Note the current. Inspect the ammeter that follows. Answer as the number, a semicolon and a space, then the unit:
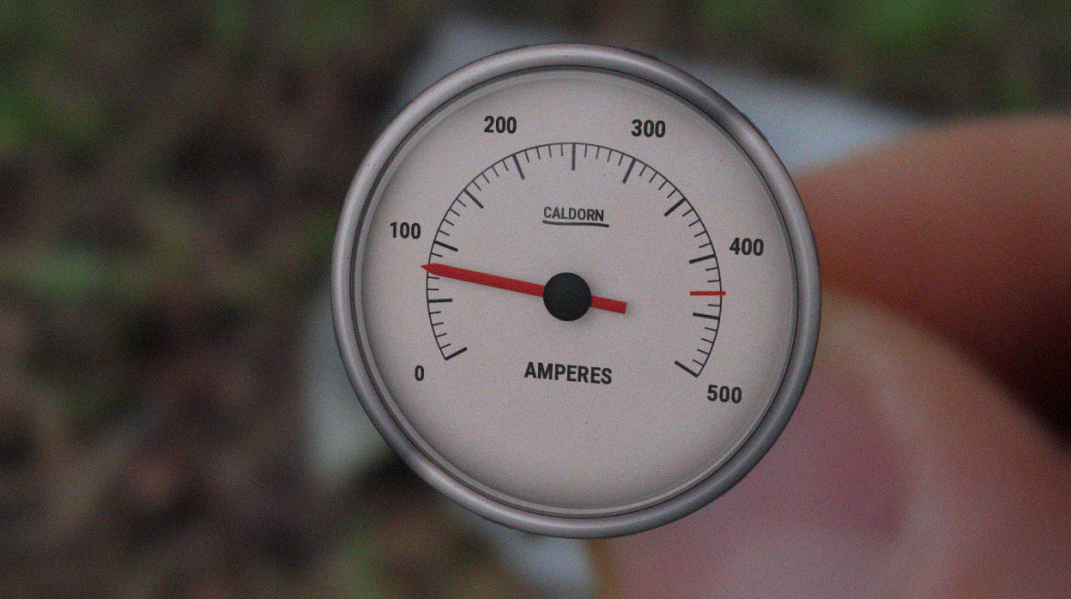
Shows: 80; A
